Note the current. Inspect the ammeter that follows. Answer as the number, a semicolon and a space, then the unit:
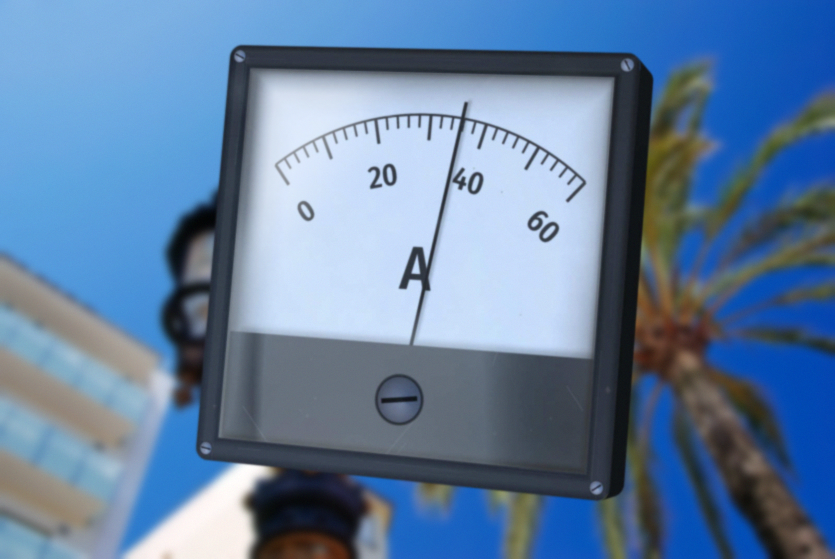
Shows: 36; A
